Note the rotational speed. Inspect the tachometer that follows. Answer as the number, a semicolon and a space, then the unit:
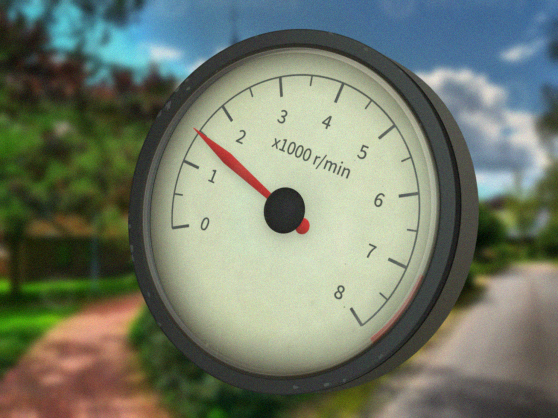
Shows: 1500; rpm
